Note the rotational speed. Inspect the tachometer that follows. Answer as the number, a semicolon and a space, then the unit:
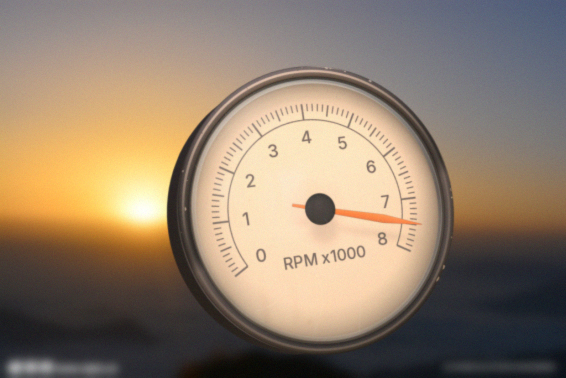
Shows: 7500; rpm
